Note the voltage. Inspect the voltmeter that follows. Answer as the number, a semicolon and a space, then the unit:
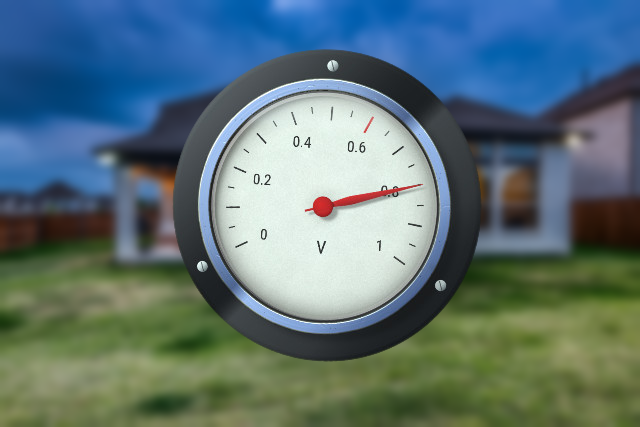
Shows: 0.8; V
